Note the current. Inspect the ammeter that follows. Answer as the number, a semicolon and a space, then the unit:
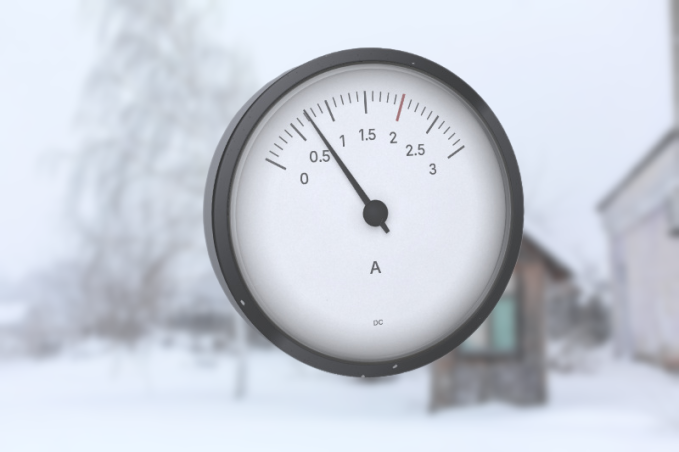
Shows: 0.7; A
